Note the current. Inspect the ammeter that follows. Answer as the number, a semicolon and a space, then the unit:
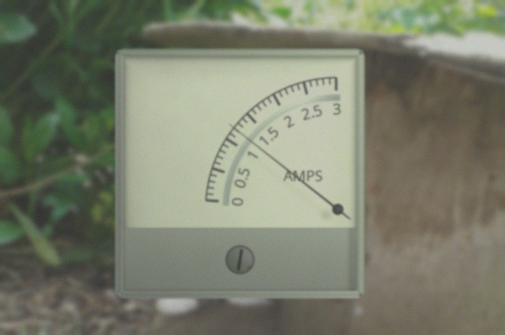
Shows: 1.2; A
